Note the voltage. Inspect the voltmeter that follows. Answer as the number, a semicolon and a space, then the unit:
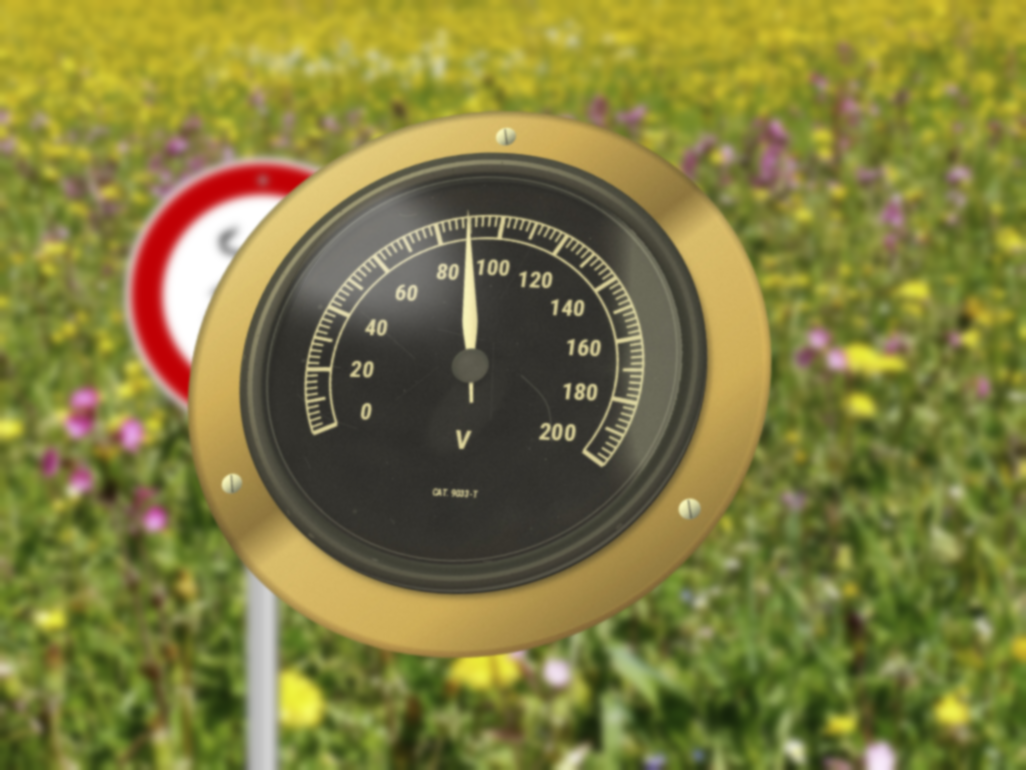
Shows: 90; V
